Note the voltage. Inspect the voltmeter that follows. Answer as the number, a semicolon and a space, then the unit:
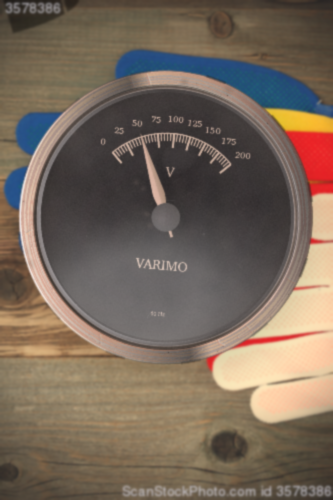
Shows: 50; V
